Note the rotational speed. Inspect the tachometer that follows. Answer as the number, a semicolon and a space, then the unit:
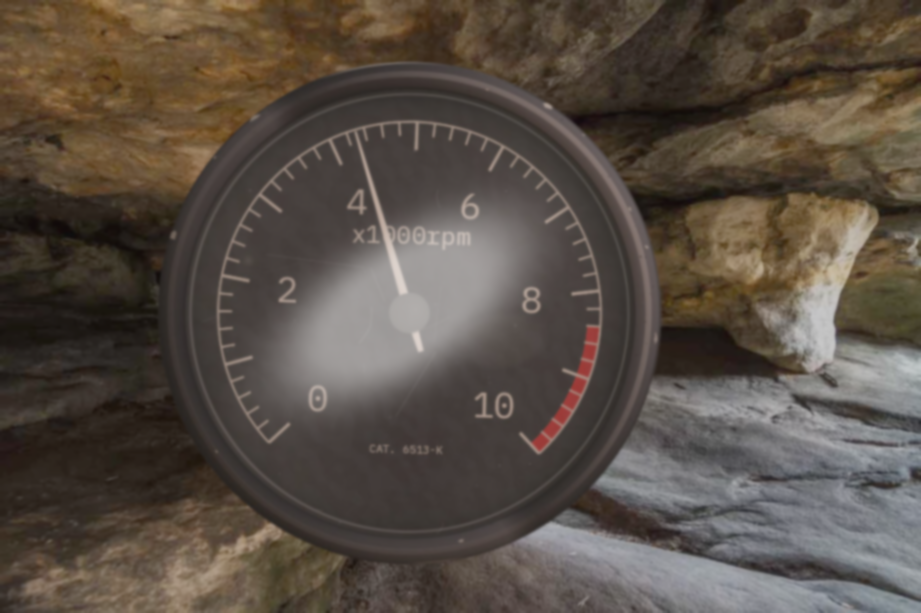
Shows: 4300; rpm
